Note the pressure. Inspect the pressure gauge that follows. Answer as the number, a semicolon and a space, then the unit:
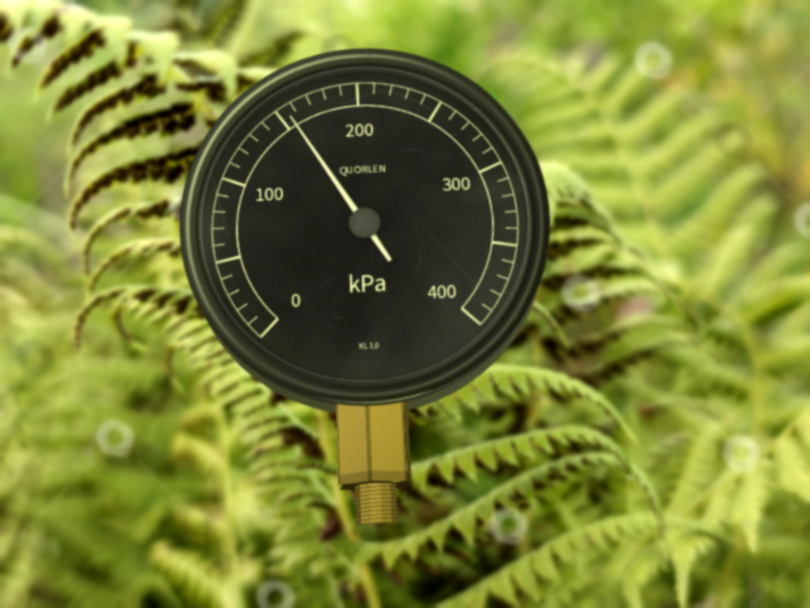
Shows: 155; kPa
